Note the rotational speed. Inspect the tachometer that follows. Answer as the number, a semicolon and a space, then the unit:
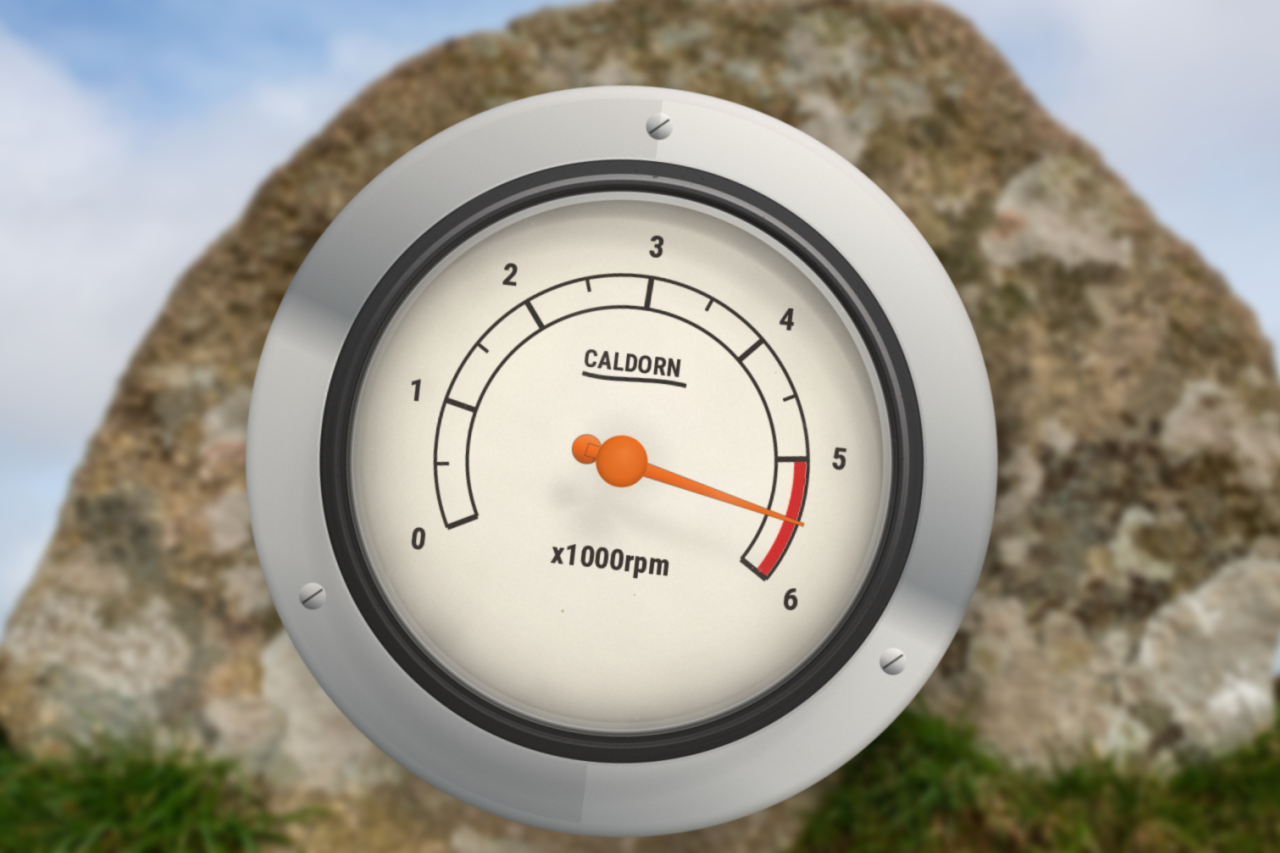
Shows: 5500; rpm
